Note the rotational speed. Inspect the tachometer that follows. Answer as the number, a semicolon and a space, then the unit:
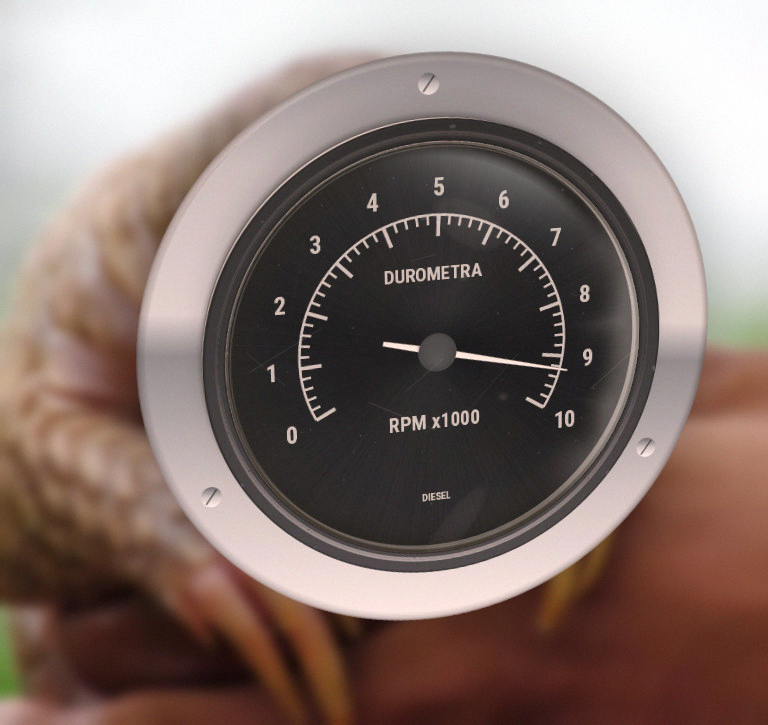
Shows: 9200; rpm
